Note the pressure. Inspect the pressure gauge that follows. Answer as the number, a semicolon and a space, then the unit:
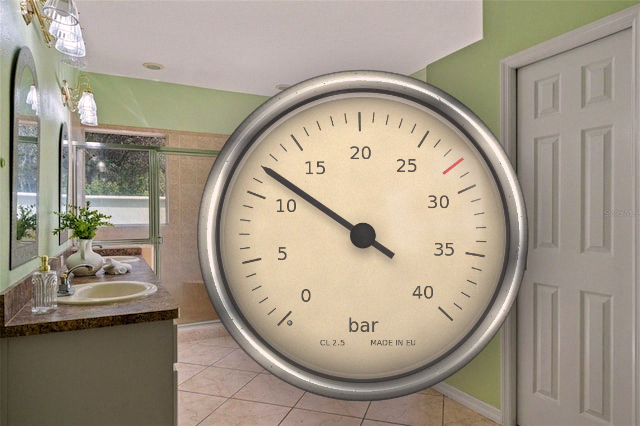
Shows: 12; bar
